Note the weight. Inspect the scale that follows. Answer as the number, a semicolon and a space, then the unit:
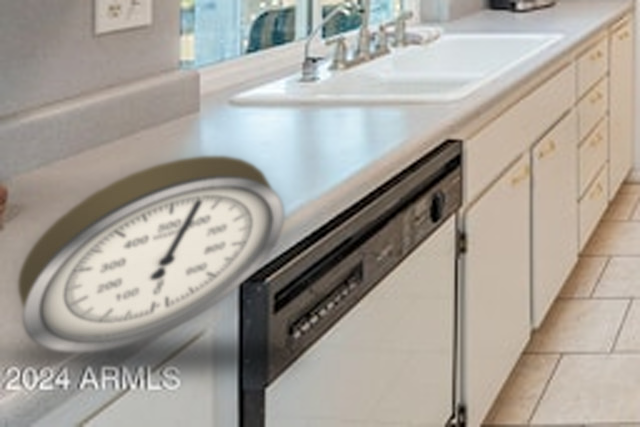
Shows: 550; g
